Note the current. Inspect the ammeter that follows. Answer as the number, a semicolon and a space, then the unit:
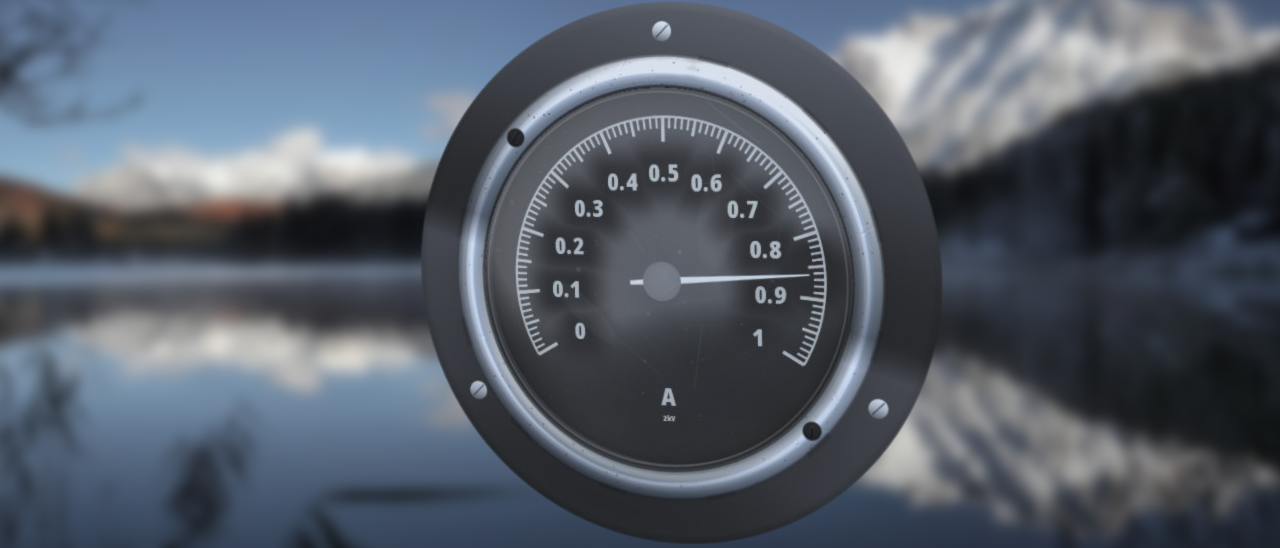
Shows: 0.86; A
